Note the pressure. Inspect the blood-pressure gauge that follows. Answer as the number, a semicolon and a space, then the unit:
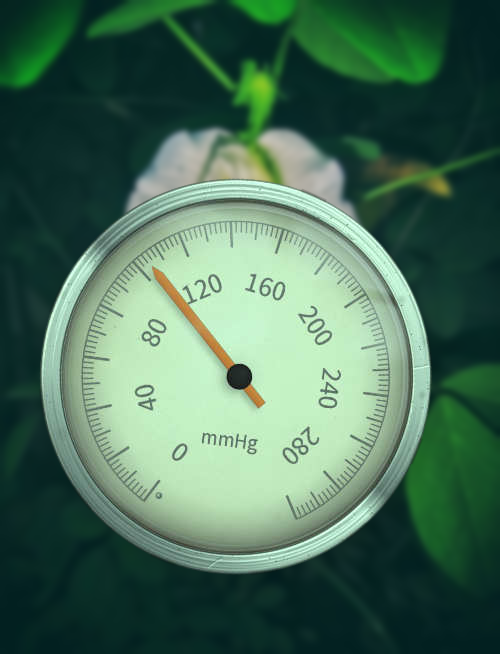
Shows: 104; mmHg
